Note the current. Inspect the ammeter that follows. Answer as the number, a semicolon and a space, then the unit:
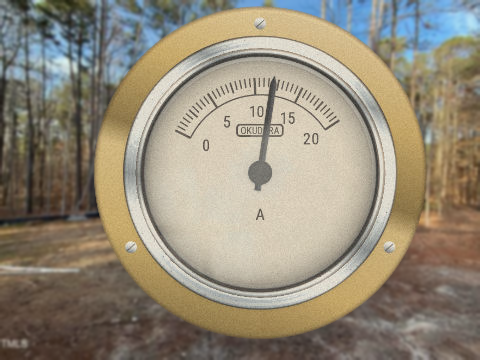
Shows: 12; A
